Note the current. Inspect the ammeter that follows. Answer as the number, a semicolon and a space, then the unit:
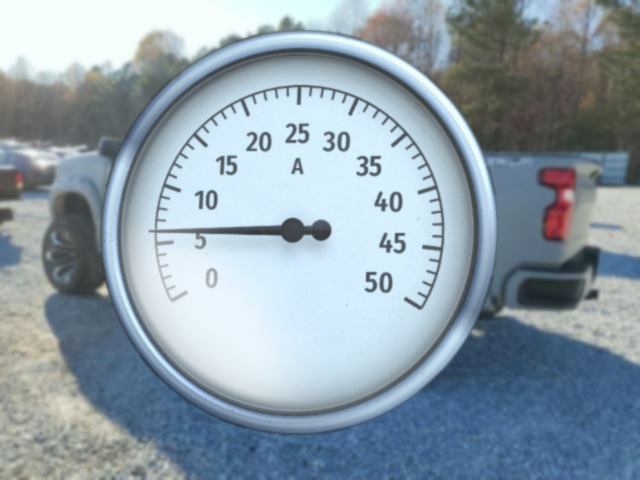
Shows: 6; A
